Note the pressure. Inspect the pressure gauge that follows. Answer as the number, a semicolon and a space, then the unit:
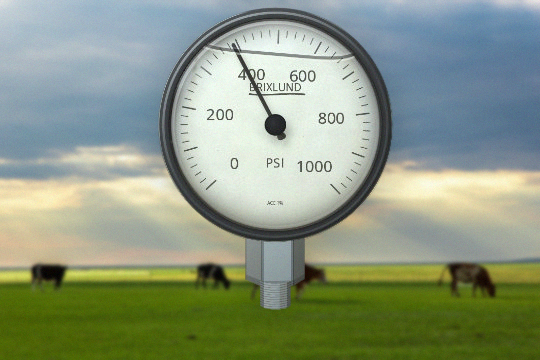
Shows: 390; psi
